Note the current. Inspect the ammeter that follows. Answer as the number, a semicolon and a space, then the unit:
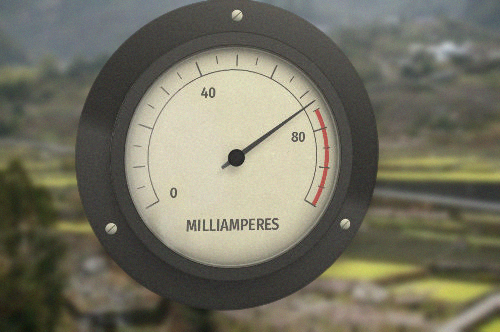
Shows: 72.5; mA
